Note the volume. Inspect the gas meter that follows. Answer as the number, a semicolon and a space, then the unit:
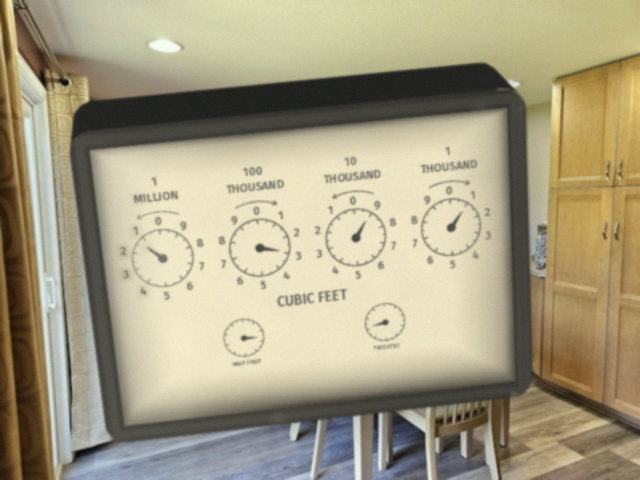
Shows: 129100; ft³
